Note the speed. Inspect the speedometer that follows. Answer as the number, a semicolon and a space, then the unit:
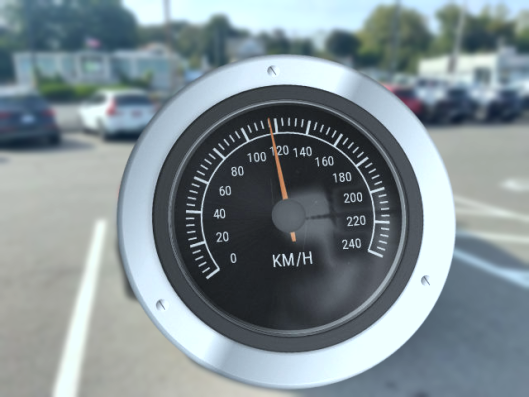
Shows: 116; km/h
